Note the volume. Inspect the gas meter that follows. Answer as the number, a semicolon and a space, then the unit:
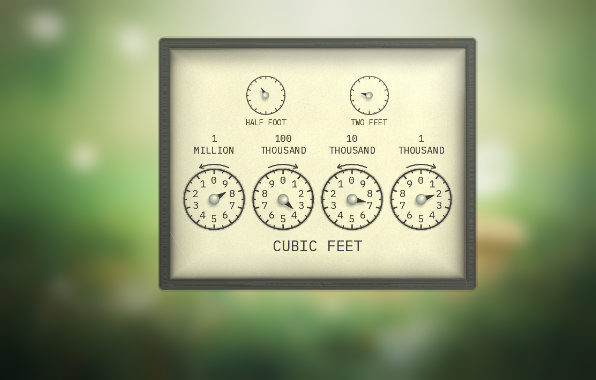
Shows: 837200; ft³
